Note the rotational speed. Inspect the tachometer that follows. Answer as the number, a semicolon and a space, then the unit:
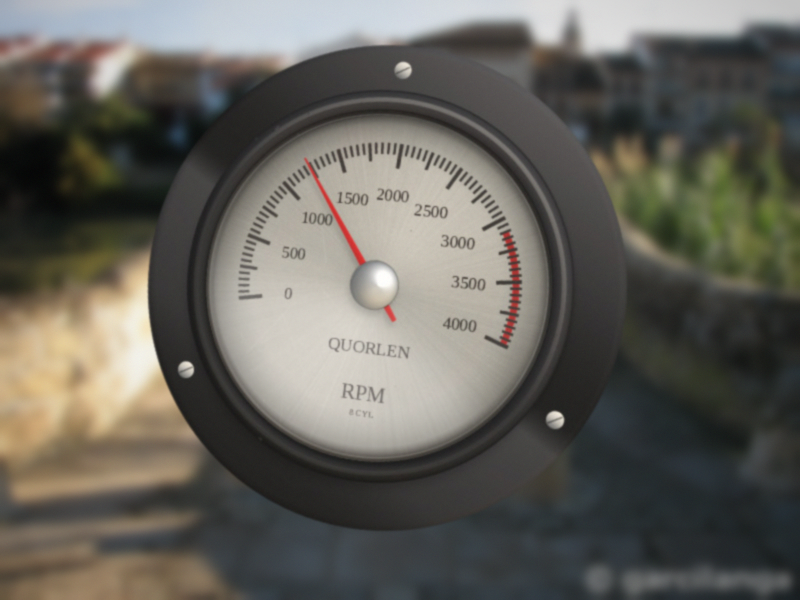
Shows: 1250; rpm
